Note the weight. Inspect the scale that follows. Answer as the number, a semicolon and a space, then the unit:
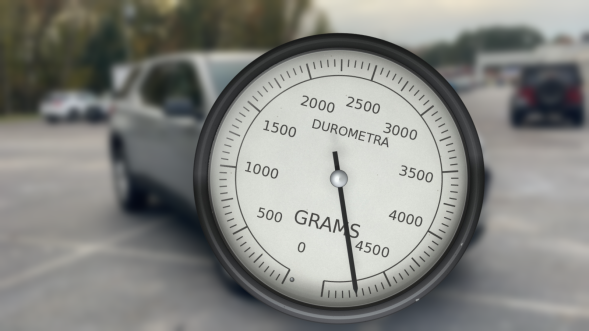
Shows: 4750; g
